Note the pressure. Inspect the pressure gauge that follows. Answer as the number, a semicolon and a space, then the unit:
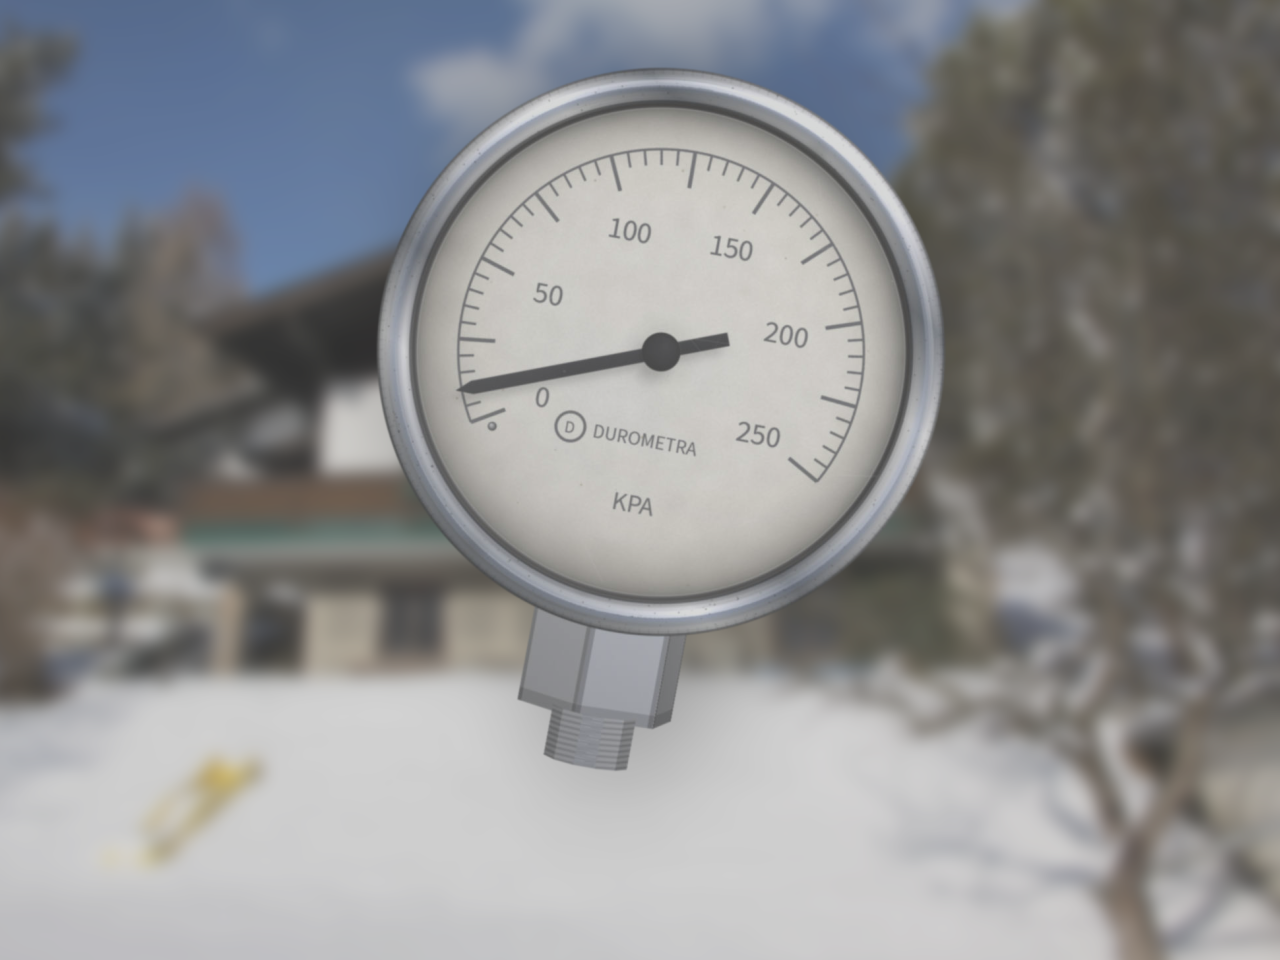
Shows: 10; kPa
